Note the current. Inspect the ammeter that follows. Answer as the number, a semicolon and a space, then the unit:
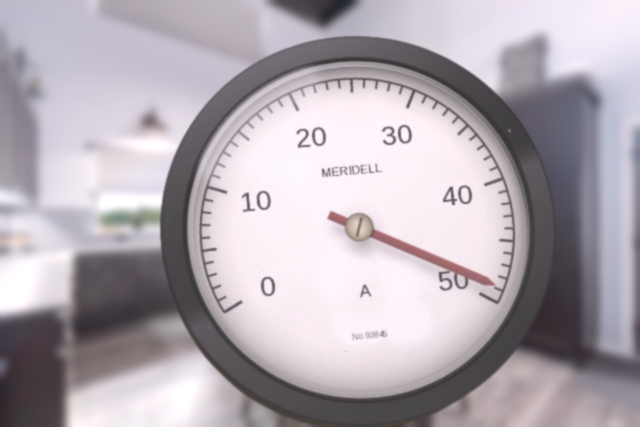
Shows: 49; A
